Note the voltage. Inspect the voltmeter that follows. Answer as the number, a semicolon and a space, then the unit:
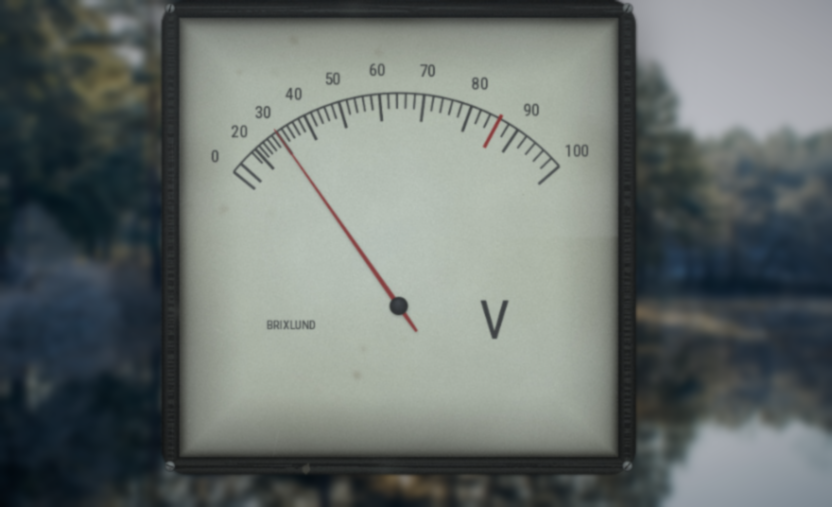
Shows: 30; V
